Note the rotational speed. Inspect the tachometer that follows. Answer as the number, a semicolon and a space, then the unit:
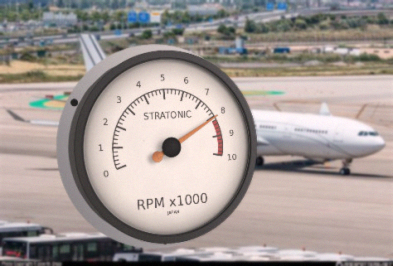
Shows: 8000; rpm
